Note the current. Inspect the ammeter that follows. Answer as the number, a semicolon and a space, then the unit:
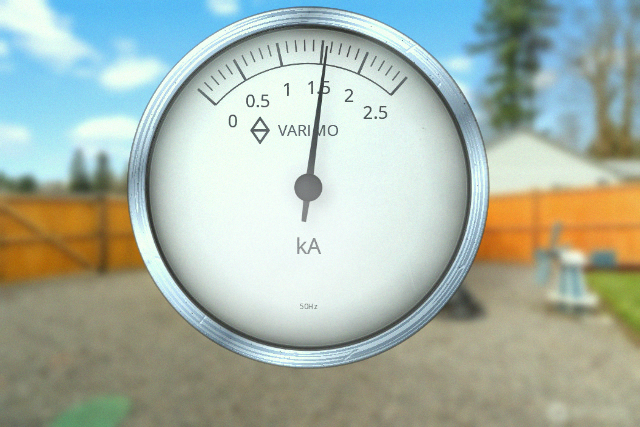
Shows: 1.55; kA
